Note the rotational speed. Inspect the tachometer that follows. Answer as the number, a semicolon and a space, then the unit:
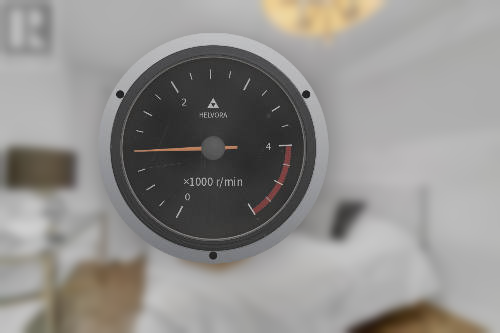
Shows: 1000; rpm
